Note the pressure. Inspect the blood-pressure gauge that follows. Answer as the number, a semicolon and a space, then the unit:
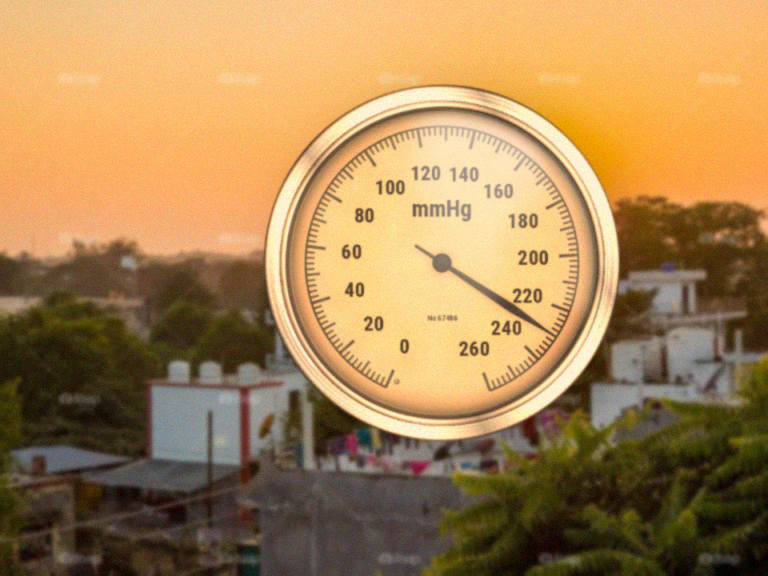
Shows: 230; mmHg
